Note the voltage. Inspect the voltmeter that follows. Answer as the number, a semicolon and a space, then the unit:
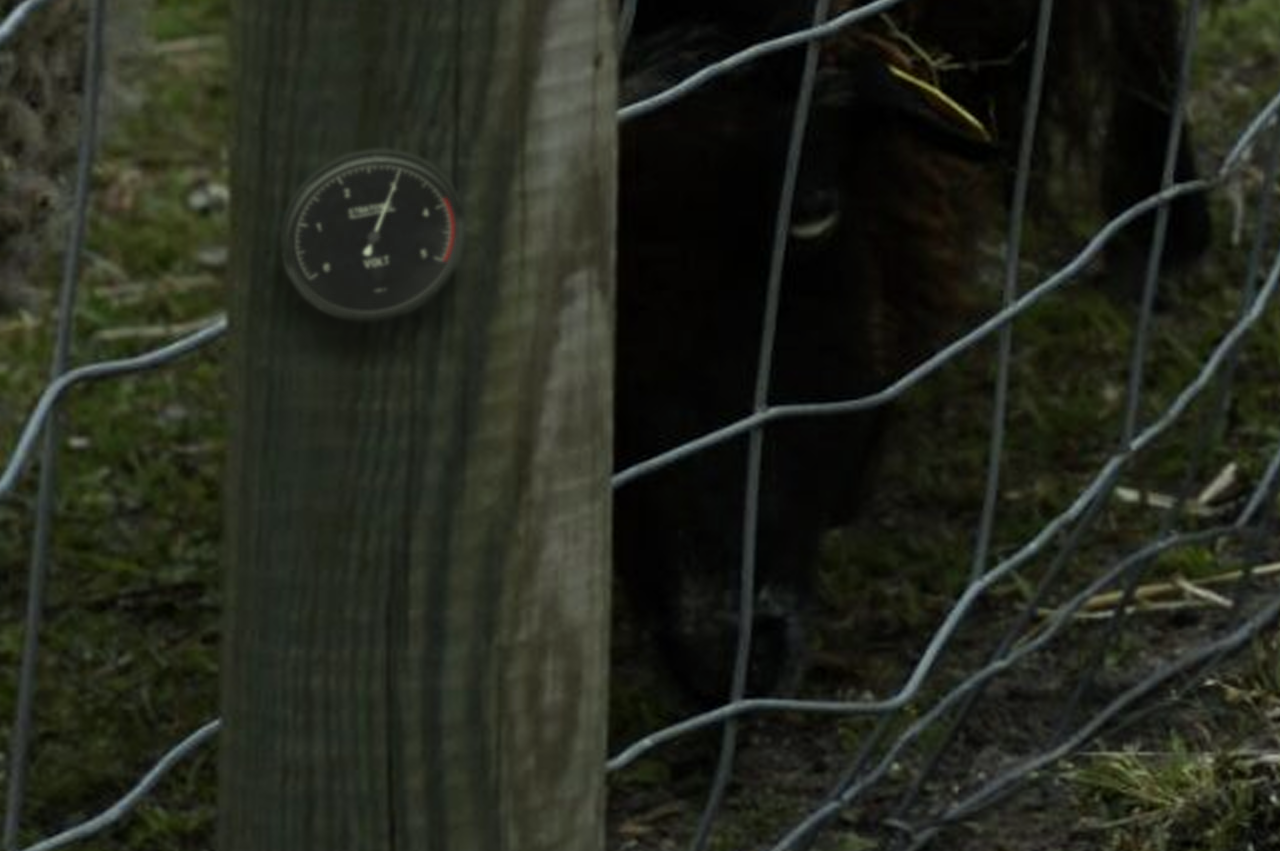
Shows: 3; V
